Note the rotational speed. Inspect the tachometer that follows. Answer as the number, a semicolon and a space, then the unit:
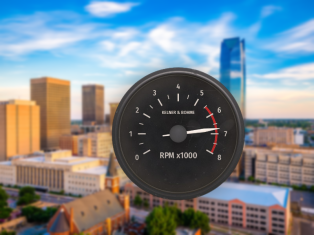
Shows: 6750; rpm
